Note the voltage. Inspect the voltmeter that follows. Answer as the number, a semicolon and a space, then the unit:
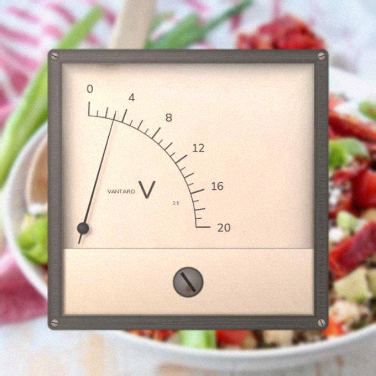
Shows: 3; V
